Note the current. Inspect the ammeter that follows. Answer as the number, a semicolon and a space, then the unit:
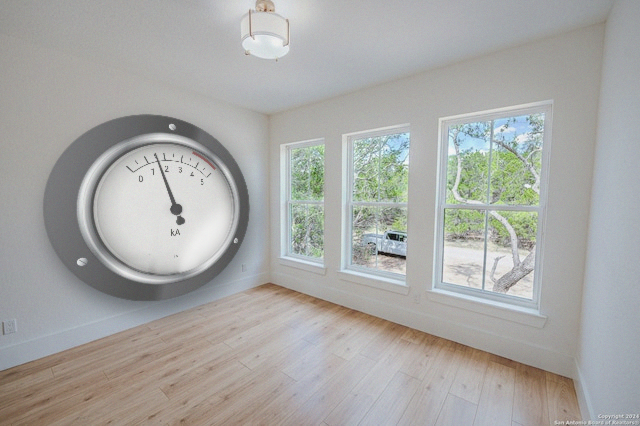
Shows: 1.5; kA
